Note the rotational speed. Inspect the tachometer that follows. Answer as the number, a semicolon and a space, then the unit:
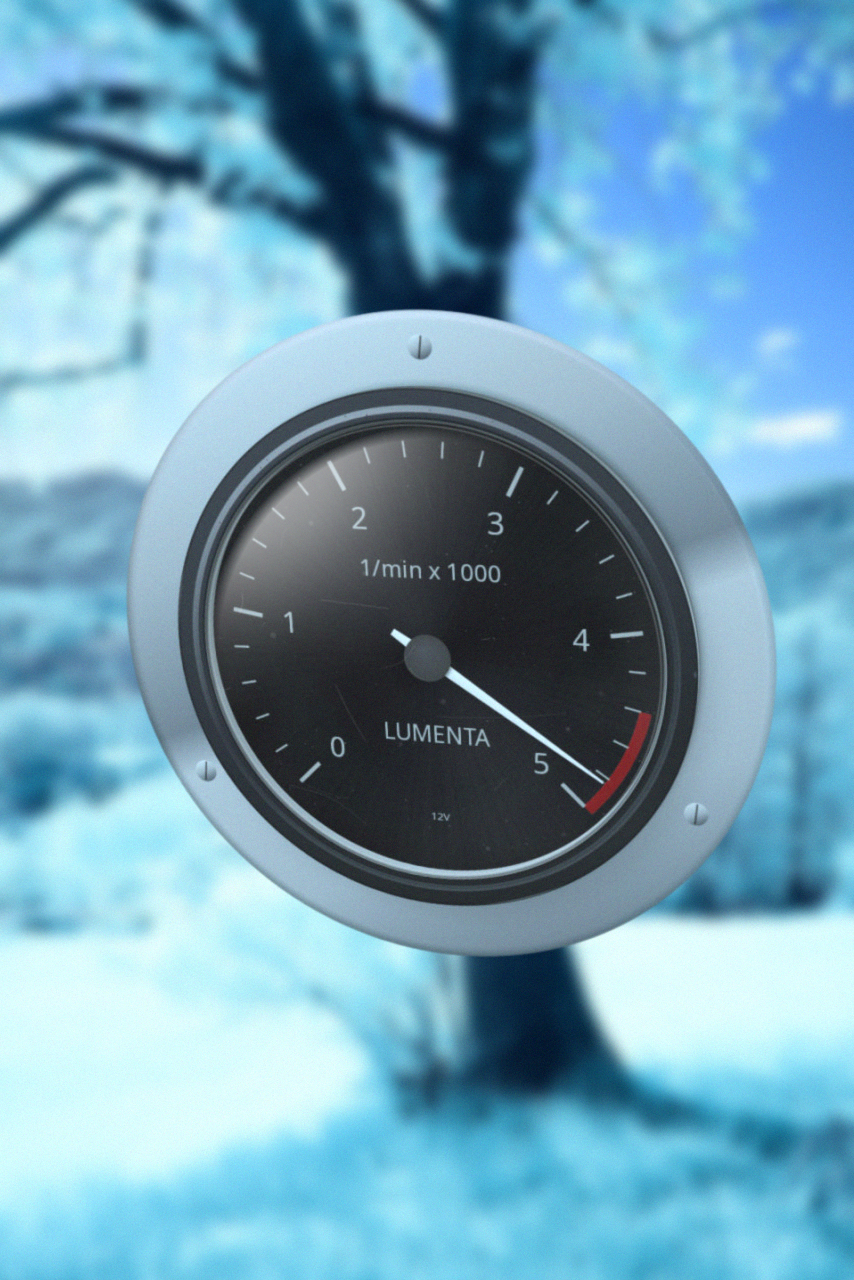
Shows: 4800; rpm
